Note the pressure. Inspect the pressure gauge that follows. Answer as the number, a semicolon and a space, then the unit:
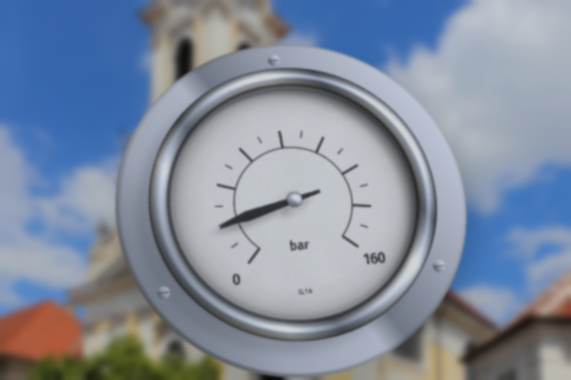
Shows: 20; bar
